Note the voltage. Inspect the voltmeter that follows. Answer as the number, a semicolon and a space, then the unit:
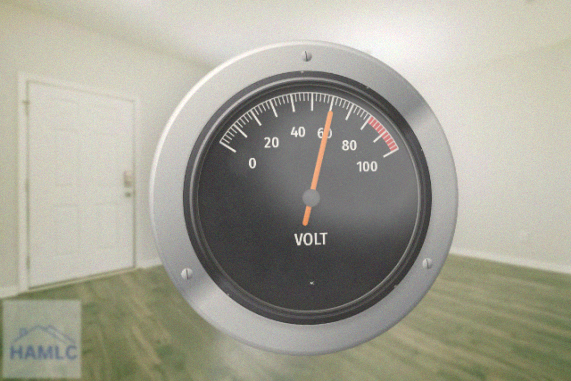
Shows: 60; V
